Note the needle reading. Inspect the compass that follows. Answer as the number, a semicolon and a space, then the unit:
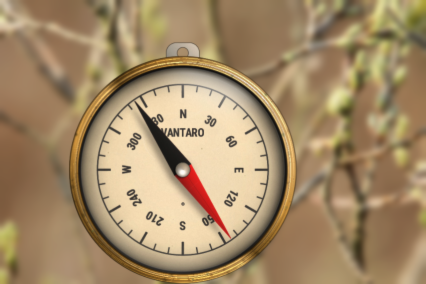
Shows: 145; °
